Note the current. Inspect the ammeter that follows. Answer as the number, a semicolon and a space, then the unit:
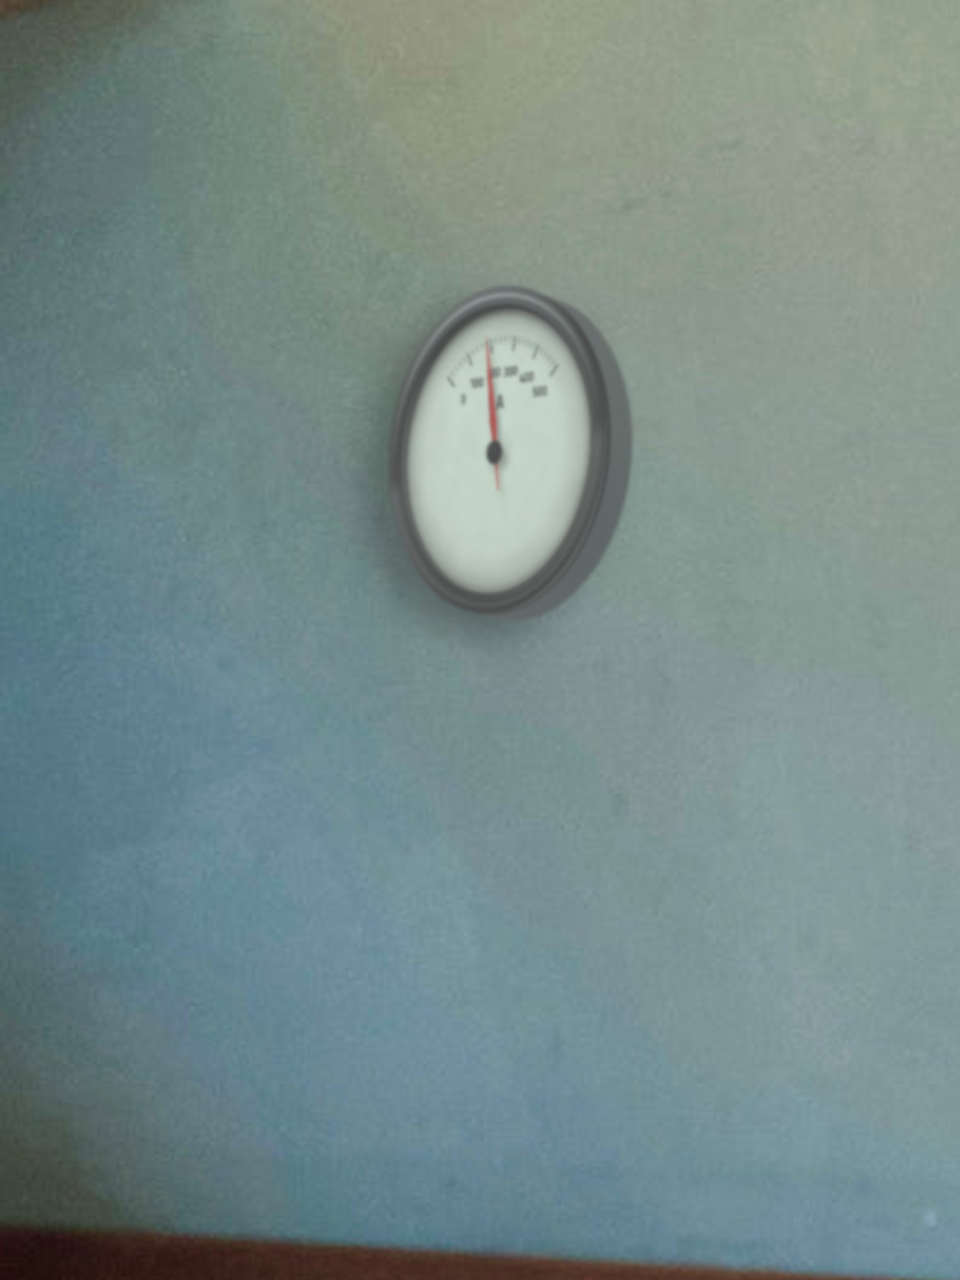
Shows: 200; A
